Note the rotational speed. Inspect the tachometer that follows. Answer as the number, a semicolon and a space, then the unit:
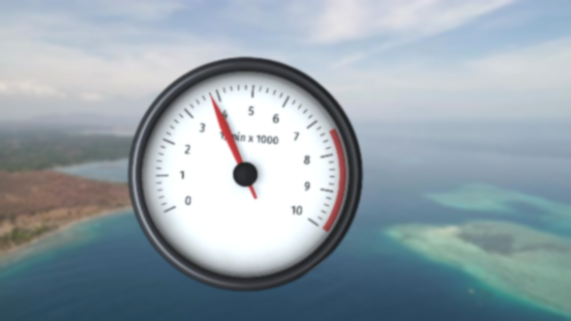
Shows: 3800; rpm
